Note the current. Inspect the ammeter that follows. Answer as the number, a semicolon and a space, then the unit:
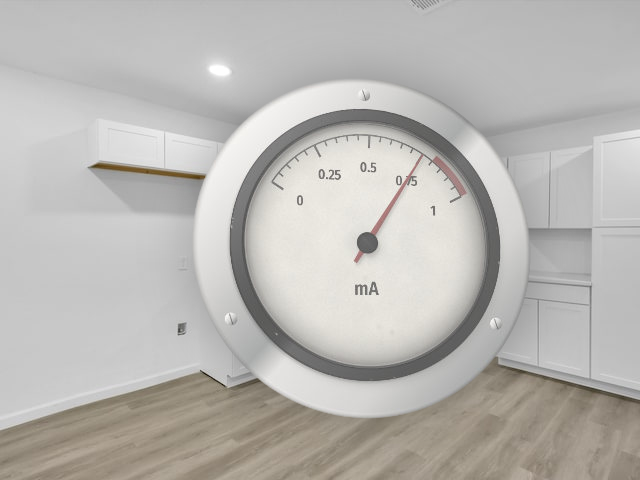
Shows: 0.75; mA
